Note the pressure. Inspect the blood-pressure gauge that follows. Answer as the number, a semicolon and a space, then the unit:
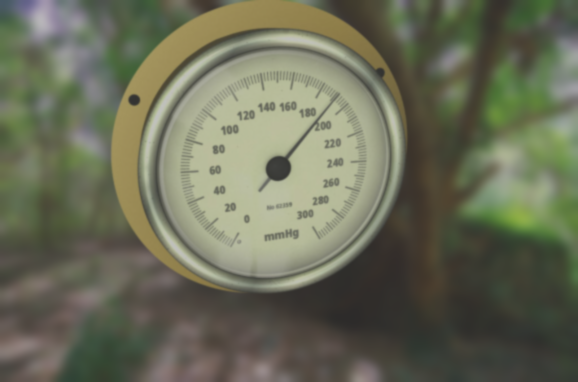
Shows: 190; mmHg
